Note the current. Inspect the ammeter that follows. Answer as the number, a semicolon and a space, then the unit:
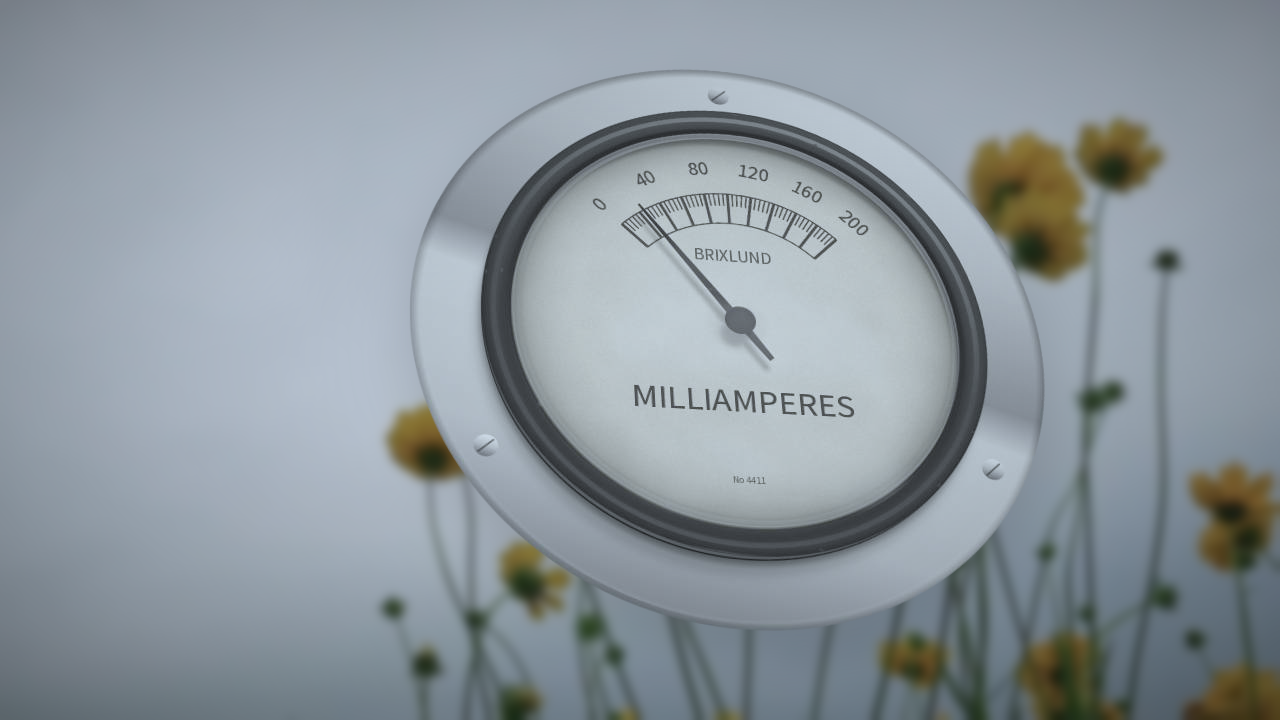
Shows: 20; mA
